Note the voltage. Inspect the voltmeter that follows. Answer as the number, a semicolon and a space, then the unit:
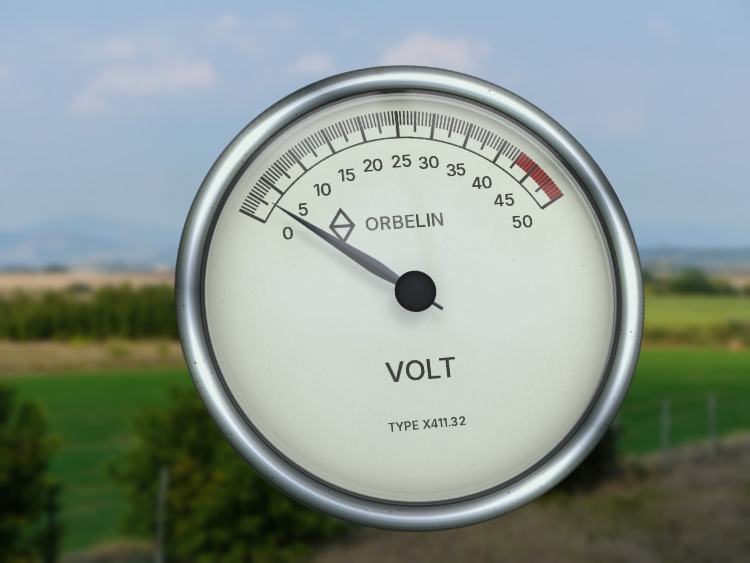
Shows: 2.5; V
